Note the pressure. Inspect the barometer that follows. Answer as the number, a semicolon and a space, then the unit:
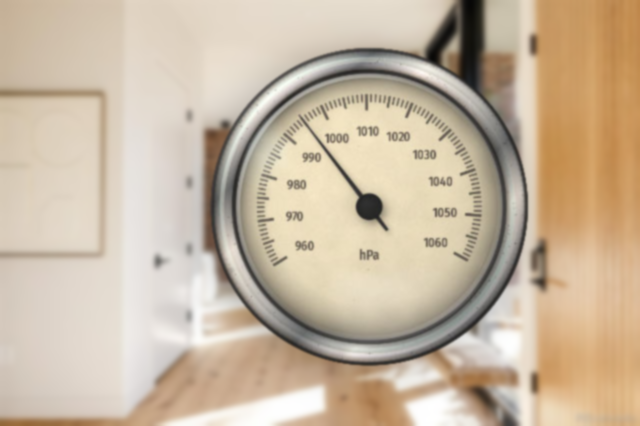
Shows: 995; hPa
